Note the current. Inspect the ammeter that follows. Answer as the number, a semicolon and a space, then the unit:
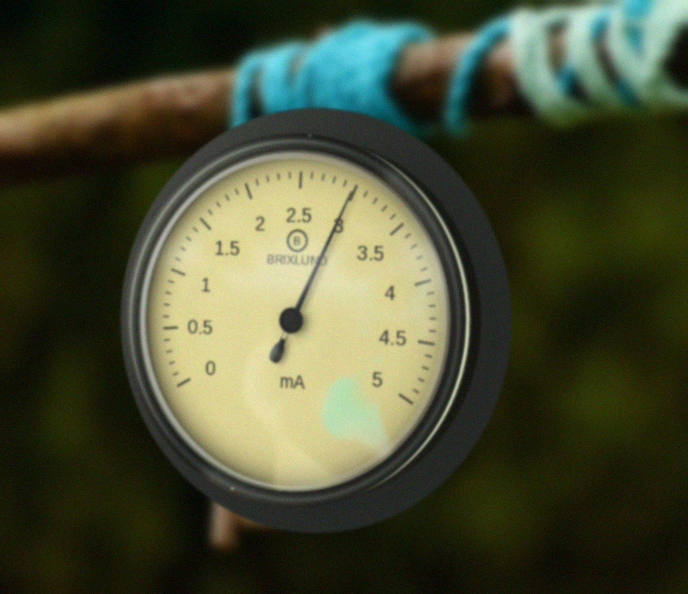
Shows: 3; mA
